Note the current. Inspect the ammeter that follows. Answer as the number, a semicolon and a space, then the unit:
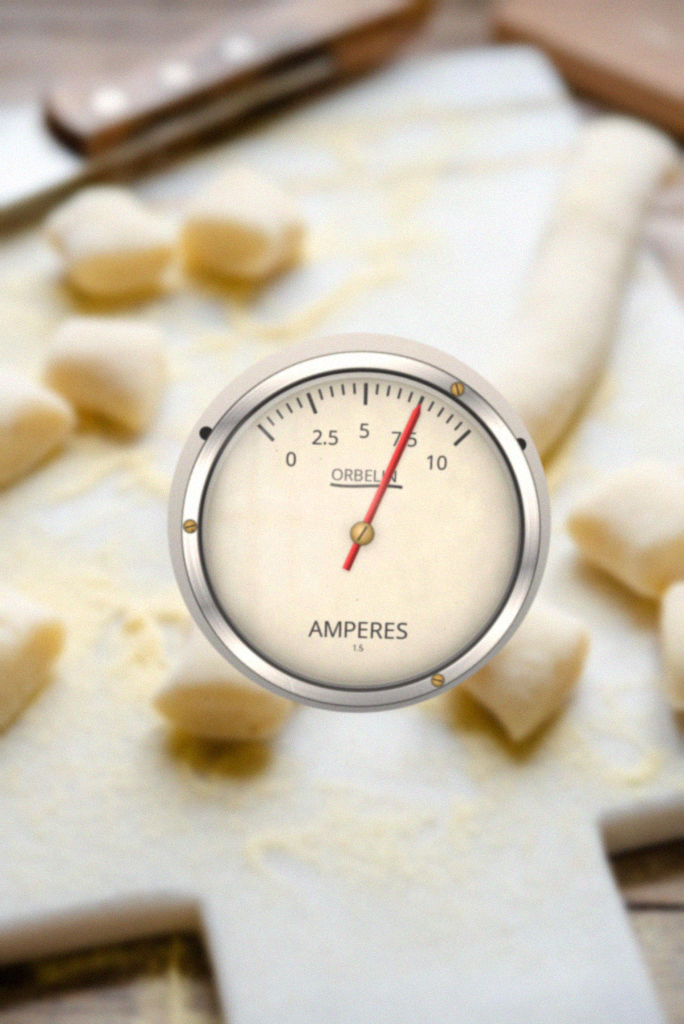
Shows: 7.5; A
